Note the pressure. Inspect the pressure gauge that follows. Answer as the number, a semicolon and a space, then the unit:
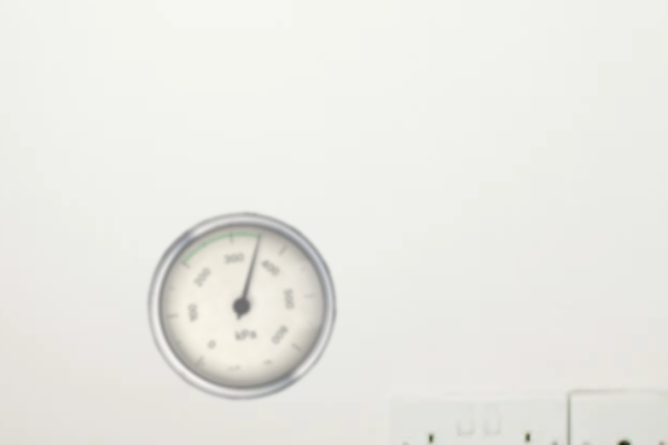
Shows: 350; kPa
